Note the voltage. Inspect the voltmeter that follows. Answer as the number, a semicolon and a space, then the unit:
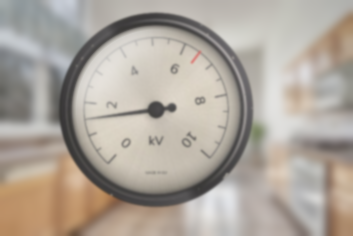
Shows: 1.5; kV
